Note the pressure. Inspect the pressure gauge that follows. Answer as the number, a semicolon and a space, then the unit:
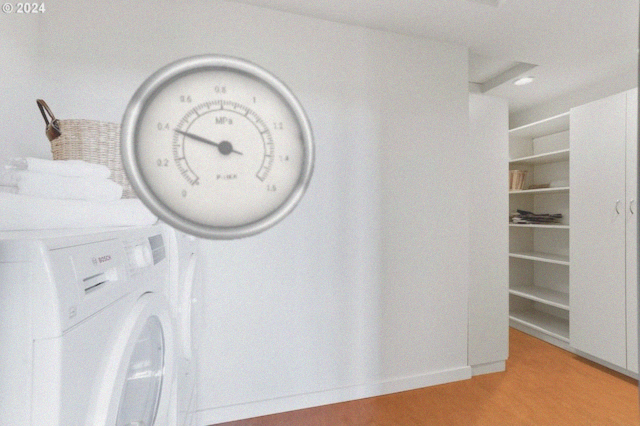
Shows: 0.4; MPa
